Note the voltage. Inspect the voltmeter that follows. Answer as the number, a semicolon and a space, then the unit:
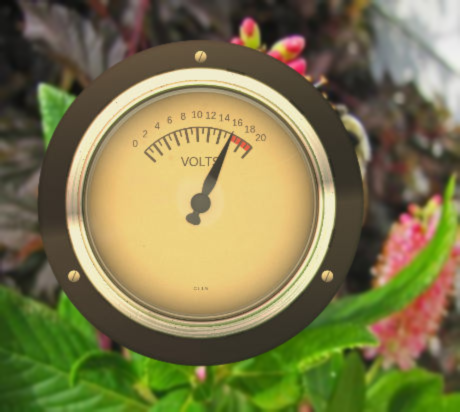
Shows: 16; V
